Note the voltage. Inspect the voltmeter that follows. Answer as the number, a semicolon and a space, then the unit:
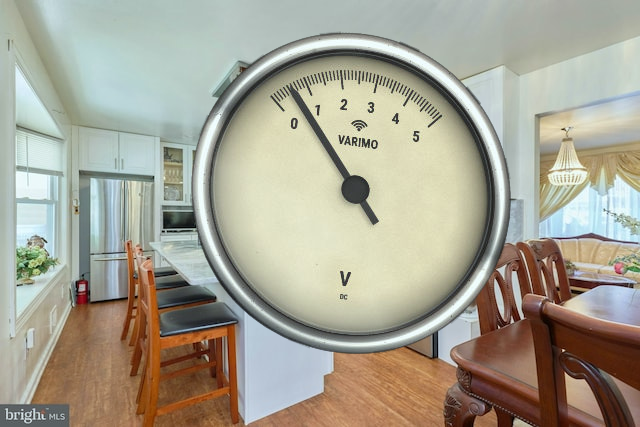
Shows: 0.5; V
